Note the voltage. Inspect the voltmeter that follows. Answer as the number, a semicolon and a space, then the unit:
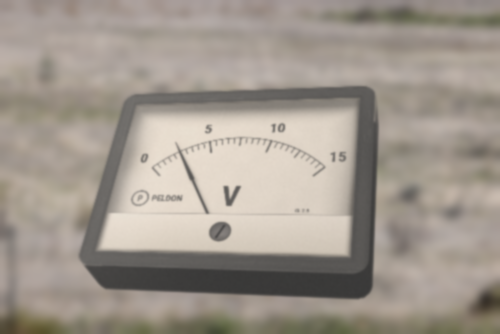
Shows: 2.5; V
